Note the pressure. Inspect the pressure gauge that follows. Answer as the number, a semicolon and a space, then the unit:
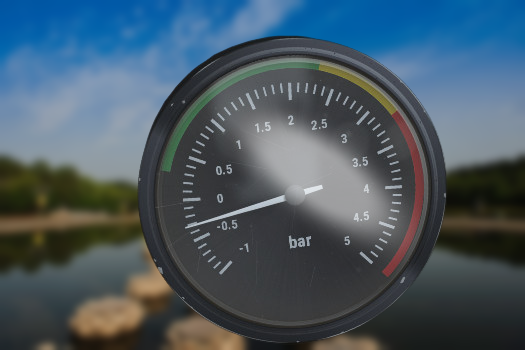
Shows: -0.3; bar
